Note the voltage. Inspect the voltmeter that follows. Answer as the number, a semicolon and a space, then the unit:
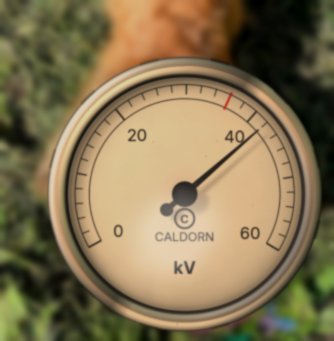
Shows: 42; kV
